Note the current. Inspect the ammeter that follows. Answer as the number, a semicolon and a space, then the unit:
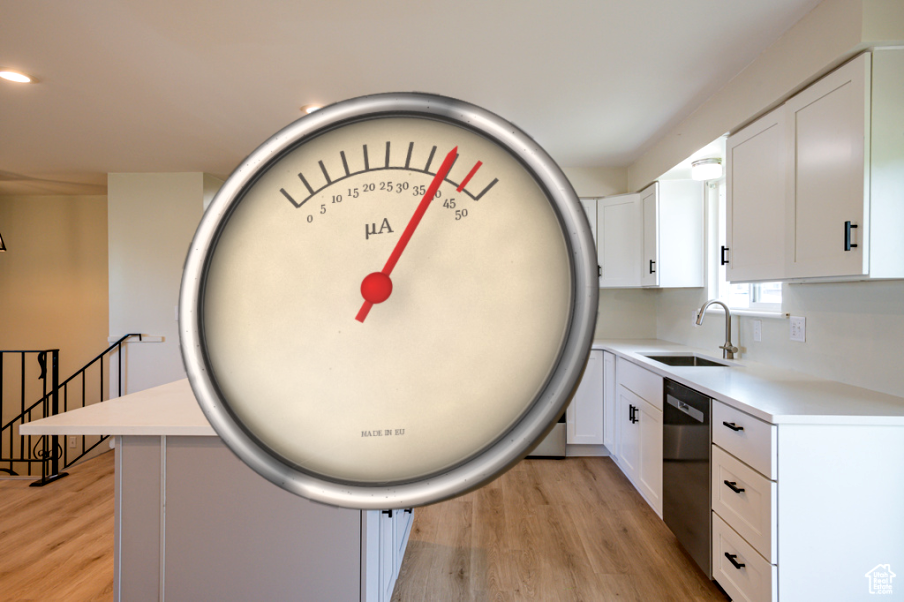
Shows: 40; µA
